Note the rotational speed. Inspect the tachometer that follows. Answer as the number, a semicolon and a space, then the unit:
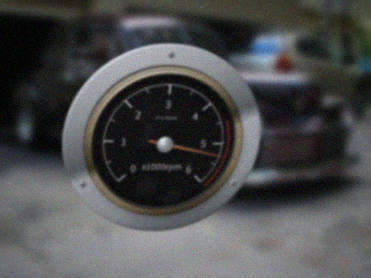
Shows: 5250; rpm
